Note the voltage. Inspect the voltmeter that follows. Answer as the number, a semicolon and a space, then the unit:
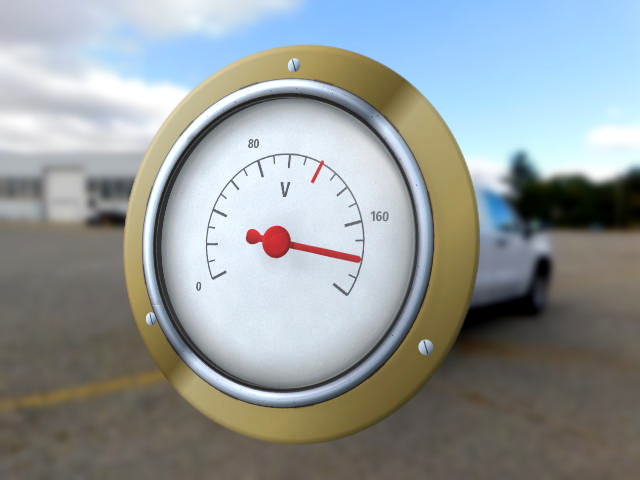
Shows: 180; V
